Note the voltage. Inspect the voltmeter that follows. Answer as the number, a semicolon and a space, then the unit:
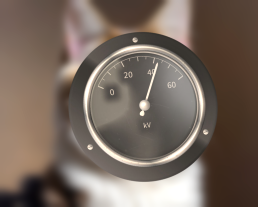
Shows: 42.5; kV
